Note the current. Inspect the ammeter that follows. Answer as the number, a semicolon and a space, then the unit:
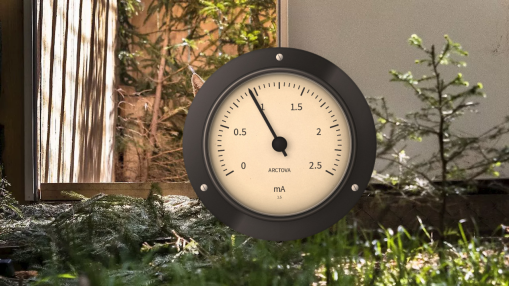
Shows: 0.95; mA
